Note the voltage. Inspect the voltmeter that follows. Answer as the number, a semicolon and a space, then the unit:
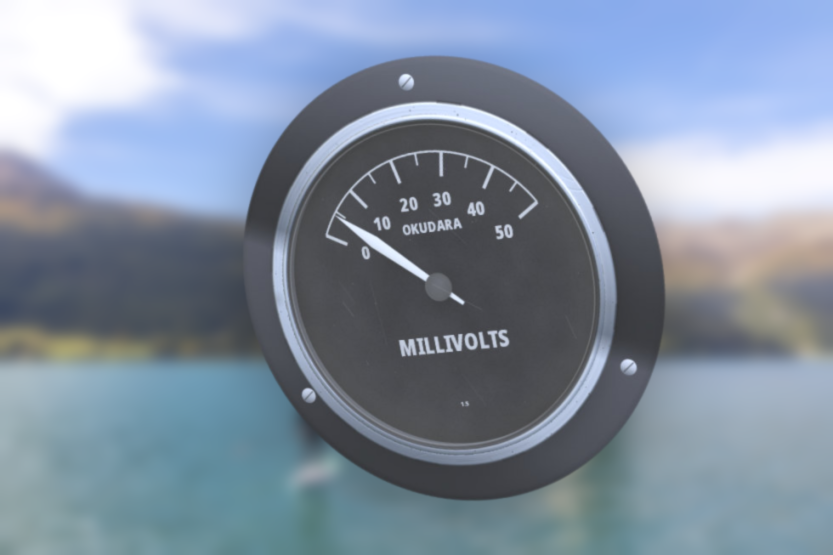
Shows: 5; mV
